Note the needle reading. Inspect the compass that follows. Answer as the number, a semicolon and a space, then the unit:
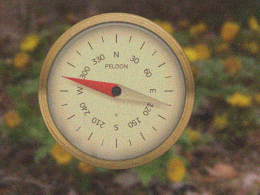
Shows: 285; °
